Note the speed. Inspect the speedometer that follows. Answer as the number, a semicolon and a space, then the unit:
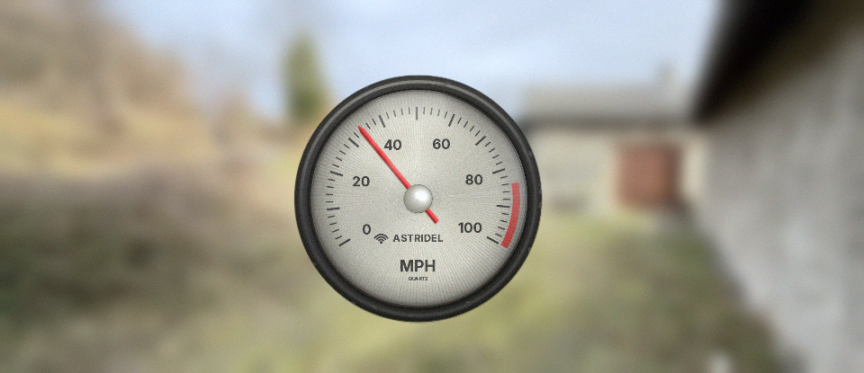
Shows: 34; mph
